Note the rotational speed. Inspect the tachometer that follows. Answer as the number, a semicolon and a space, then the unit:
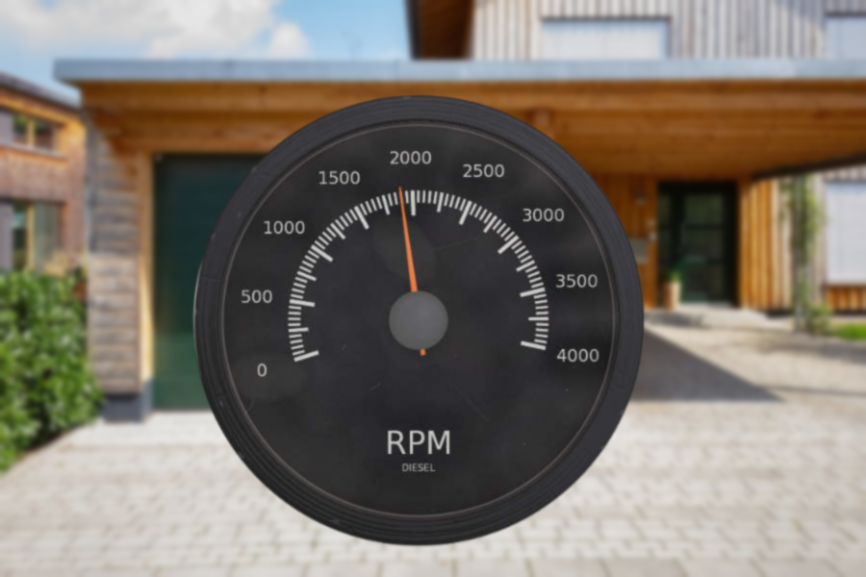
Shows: 1900; rpm
